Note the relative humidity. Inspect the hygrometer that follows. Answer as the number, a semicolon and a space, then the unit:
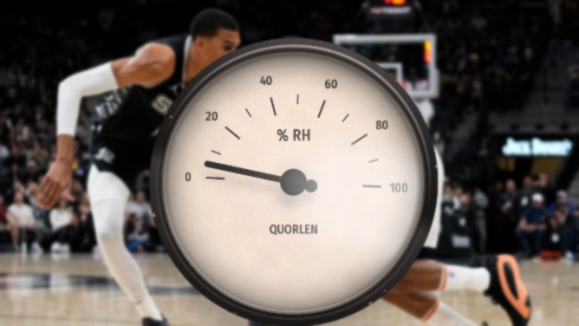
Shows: 5; %
